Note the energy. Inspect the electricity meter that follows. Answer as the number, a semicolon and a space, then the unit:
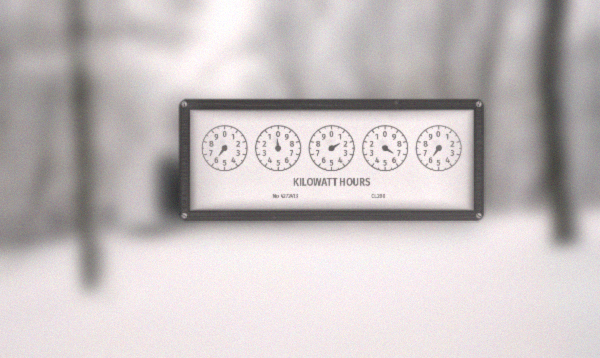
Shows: 60166; kWh
